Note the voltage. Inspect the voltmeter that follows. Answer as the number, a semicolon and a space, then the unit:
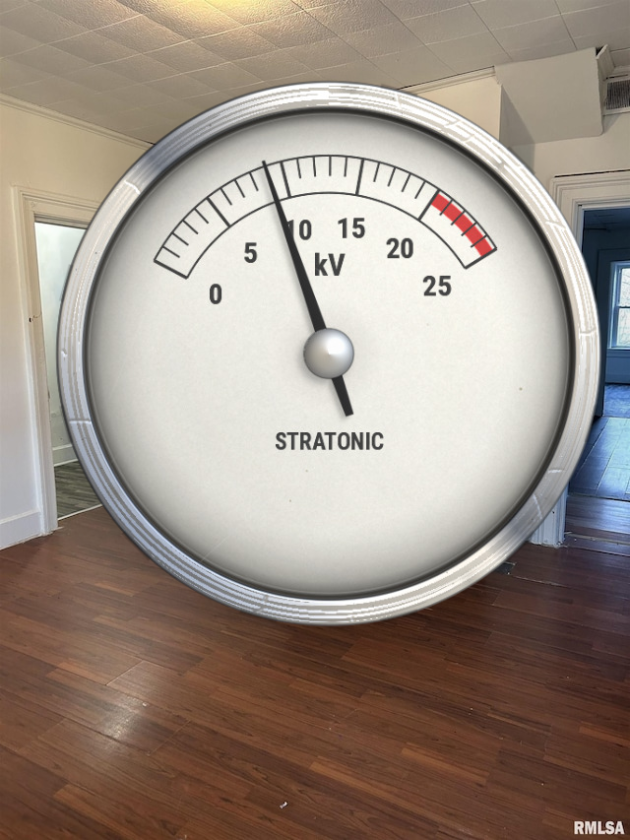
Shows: 9; kV
